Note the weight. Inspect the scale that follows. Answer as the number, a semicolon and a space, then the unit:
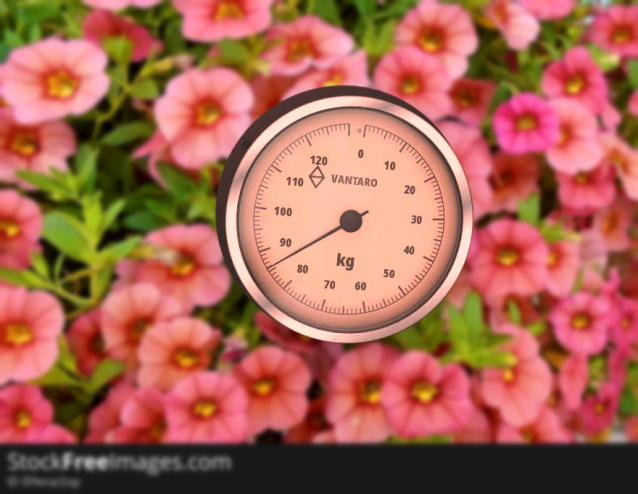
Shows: 86; kg
